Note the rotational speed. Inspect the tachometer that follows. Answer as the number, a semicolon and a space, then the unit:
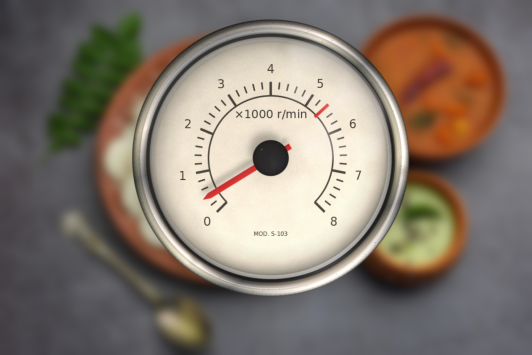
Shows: 400; rpm
